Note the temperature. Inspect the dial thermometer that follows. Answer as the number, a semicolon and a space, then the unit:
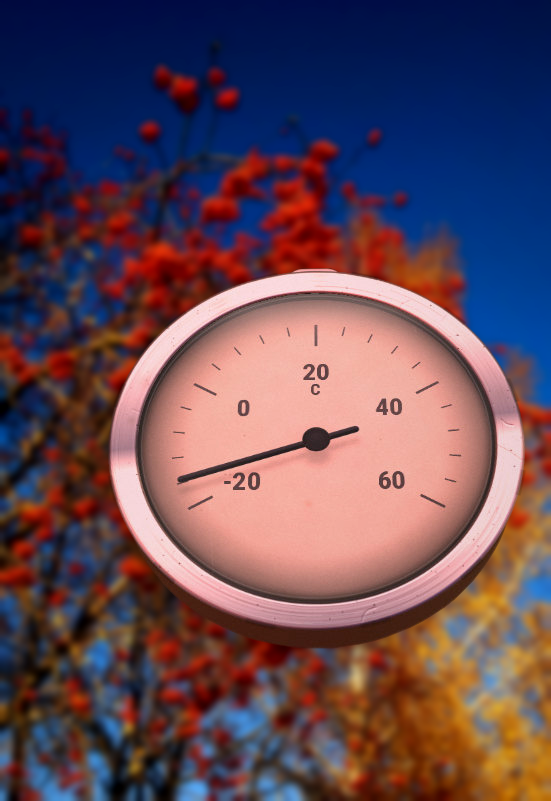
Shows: -16; °C
